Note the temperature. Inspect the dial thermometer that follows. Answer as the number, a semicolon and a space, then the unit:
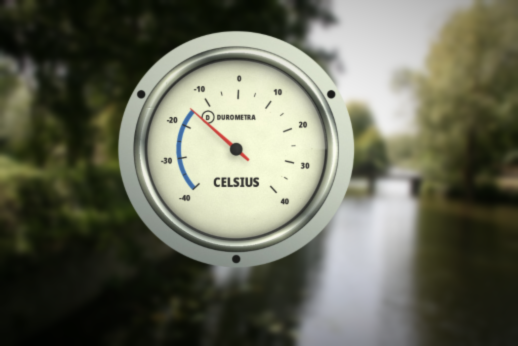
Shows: -15; °C
